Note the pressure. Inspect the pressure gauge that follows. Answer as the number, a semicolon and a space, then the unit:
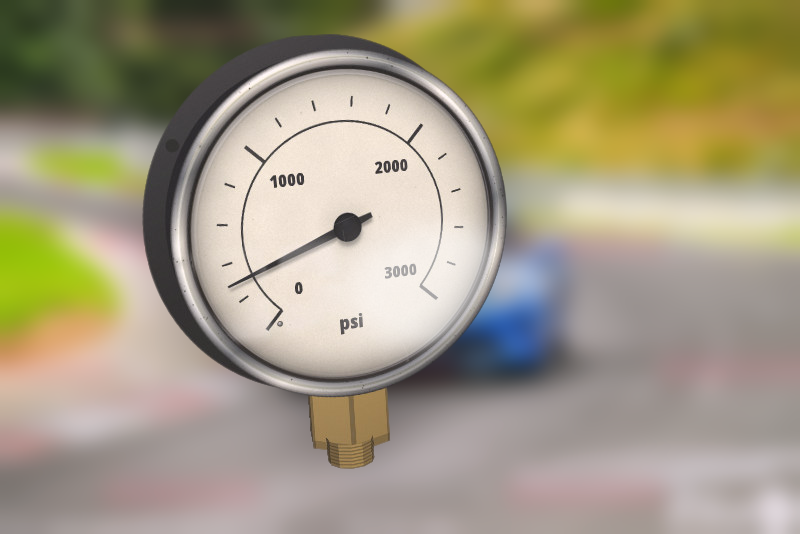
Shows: 300; psi
